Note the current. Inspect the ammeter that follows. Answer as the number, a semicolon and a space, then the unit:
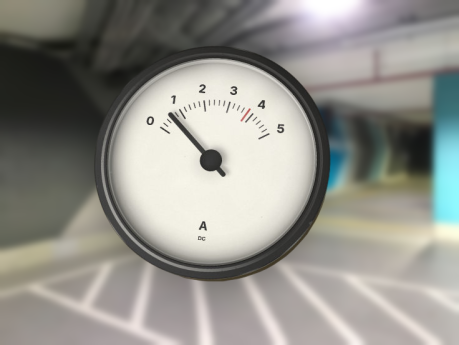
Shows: 0.6; A
